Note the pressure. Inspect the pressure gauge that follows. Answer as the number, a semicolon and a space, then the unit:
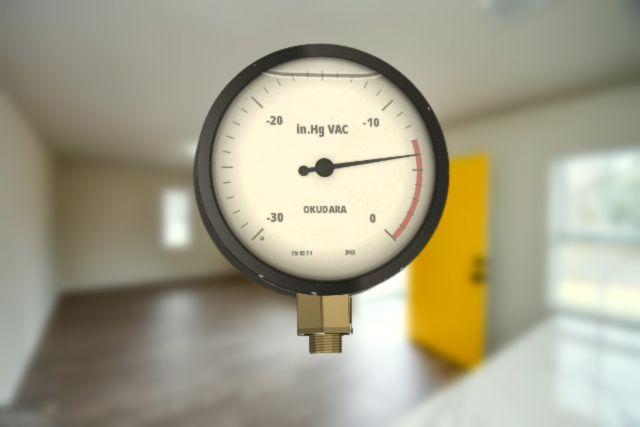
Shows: -6; inHg
